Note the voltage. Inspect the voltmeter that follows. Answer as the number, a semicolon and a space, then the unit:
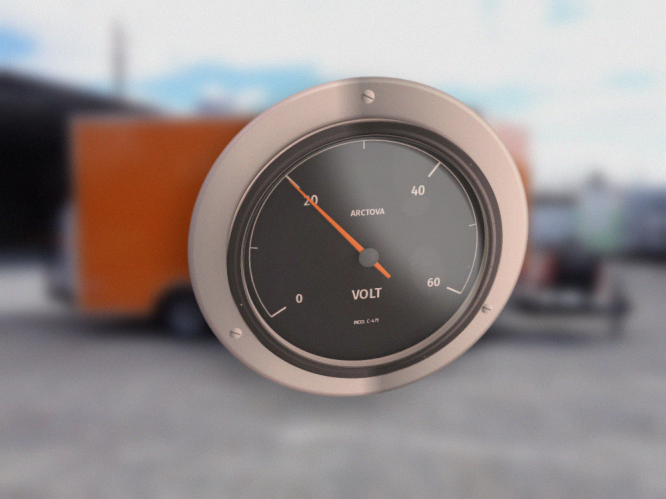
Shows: 20; V
